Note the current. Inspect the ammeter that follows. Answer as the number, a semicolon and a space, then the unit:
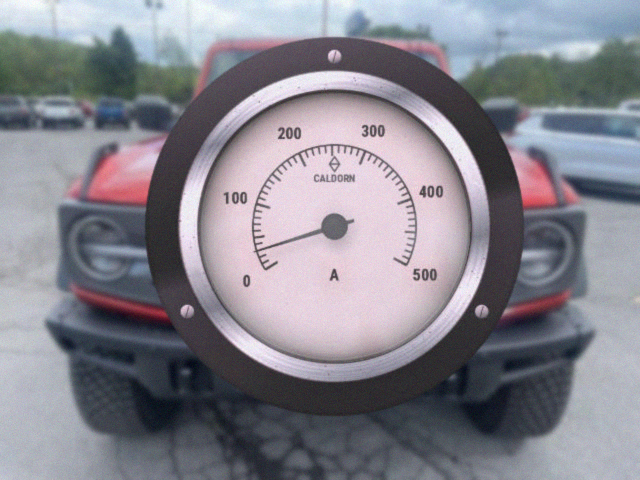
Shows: 30; A
